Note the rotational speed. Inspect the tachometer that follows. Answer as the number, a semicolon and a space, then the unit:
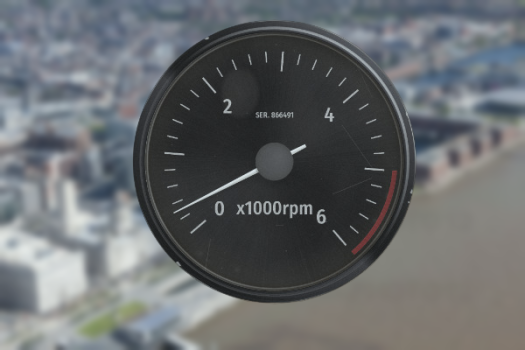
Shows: 300; rpm
